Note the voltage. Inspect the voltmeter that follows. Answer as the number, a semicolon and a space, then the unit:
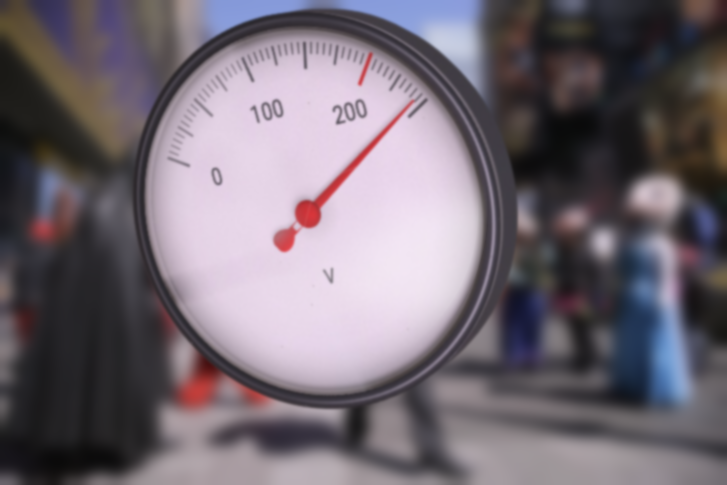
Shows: 245; V
